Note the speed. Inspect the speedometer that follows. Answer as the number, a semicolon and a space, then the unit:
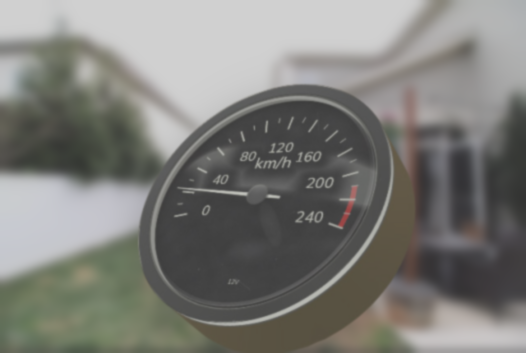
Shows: 20; km/h
